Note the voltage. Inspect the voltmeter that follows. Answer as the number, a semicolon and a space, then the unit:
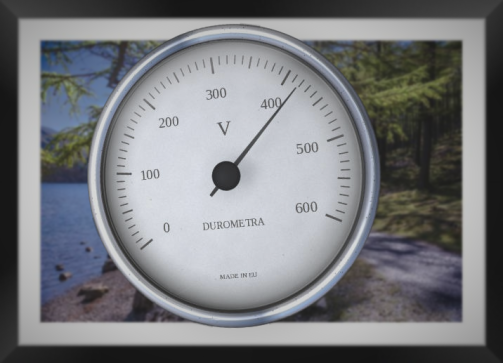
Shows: 420; V
